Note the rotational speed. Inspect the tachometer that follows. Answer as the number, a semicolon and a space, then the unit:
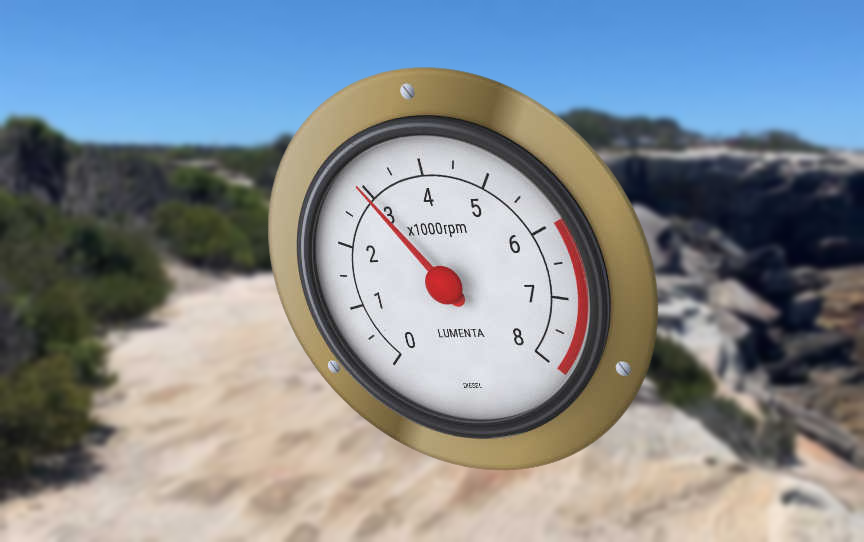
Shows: 3000; rpm
